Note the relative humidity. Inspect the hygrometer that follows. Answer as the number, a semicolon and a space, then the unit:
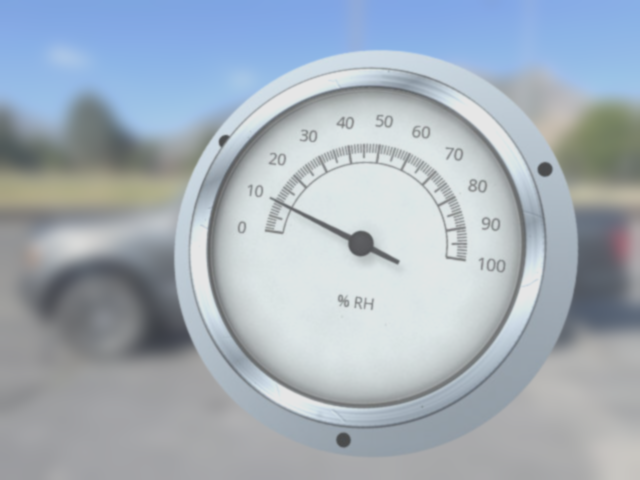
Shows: 10; %
